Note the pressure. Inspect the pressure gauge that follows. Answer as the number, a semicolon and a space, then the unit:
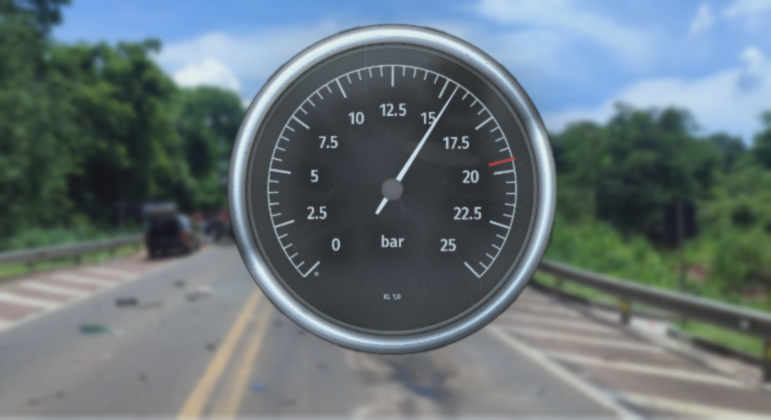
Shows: 15.5; bar
